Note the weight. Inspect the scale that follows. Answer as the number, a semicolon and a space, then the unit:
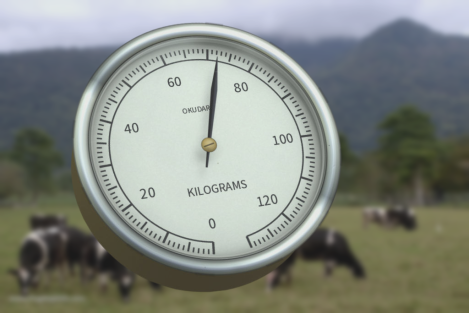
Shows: 72; kg
